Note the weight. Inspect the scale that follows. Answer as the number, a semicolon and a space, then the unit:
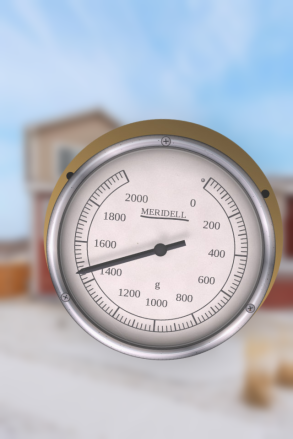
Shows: 1460; g
